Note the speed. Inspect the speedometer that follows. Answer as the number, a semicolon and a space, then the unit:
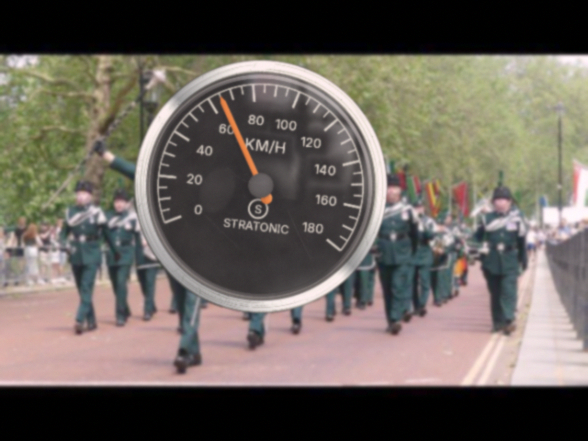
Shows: 65; km/h
